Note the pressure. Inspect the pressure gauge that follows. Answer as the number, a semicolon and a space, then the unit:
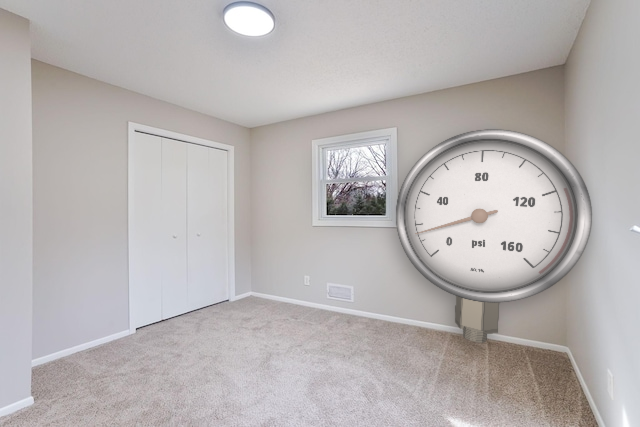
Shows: 15; psi
